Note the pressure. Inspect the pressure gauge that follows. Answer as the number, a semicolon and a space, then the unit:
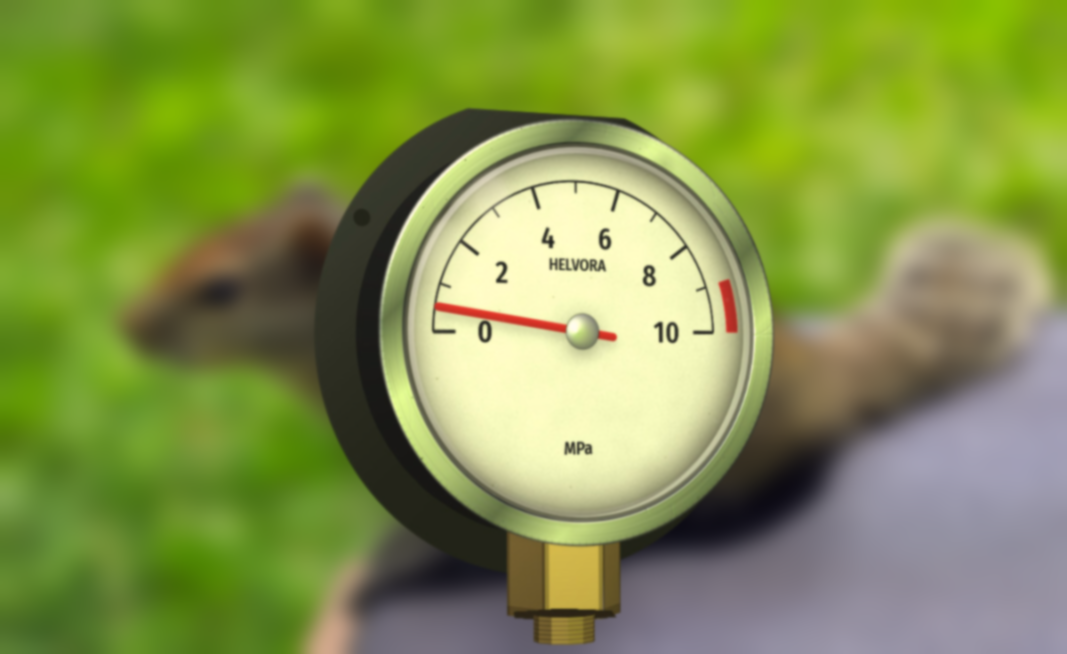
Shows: 0.5; MPa
